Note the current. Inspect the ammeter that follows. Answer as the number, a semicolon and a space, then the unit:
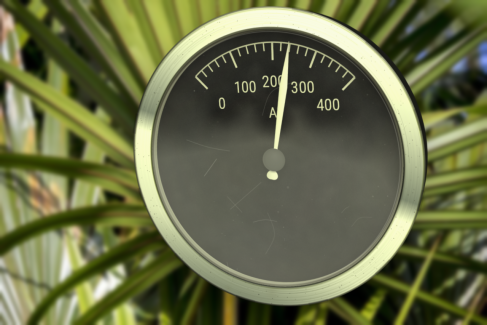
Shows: 240; A
